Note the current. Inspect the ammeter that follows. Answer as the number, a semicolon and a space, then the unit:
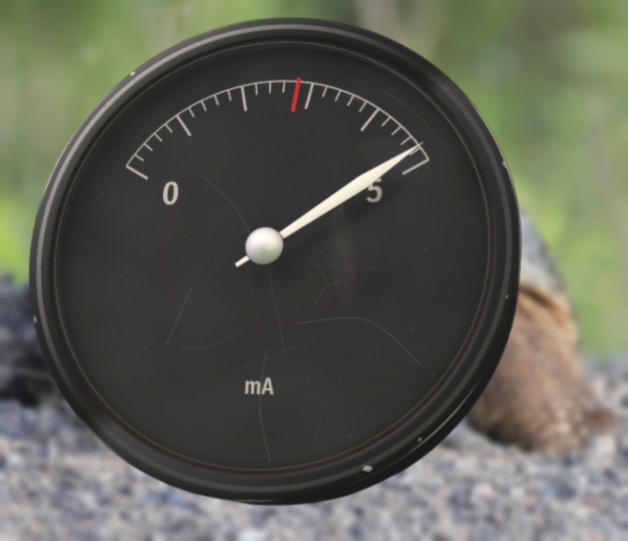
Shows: 4.8; mA
